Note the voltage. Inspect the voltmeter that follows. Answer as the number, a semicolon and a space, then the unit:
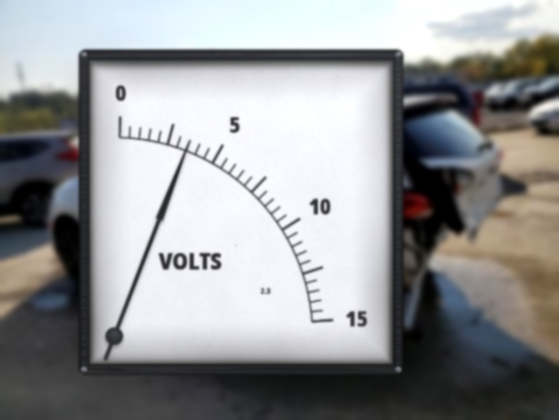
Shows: 3.5; V
